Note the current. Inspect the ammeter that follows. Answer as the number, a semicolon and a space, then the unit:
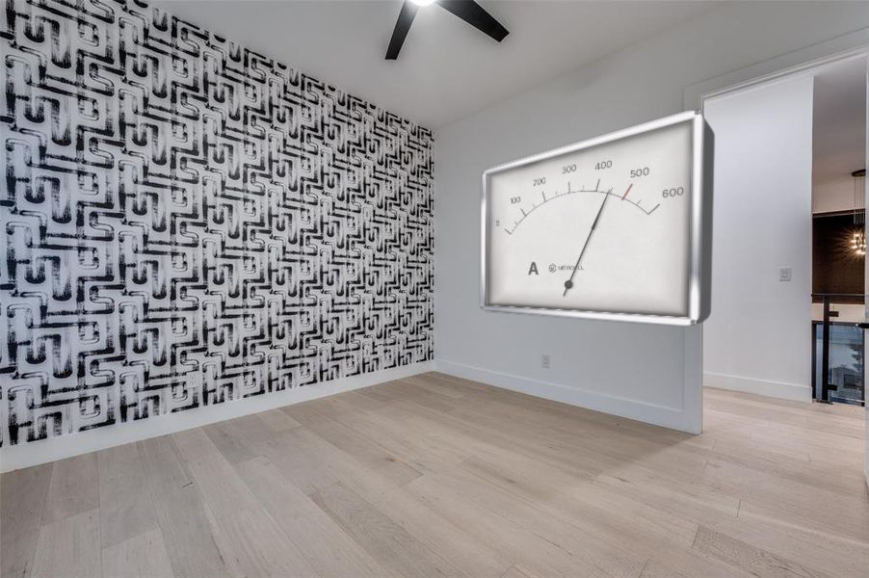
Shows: 450; A
